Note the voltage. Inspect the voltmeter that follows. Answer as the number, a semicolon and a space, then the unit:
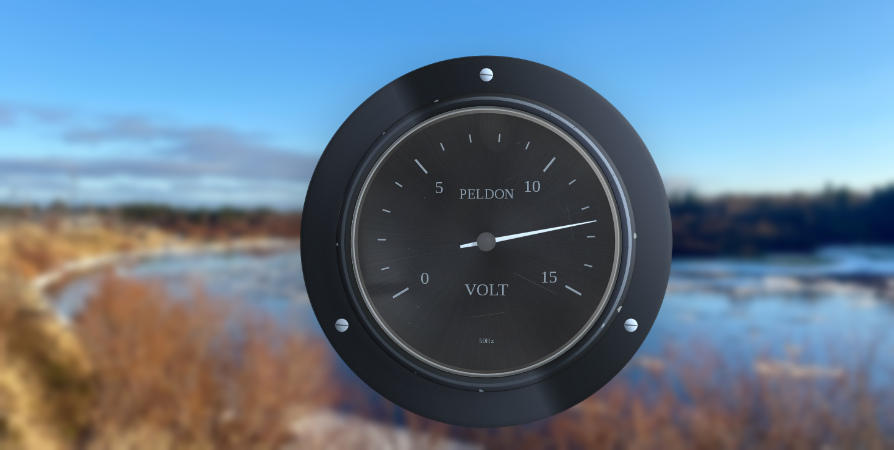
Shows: 12.5; V
